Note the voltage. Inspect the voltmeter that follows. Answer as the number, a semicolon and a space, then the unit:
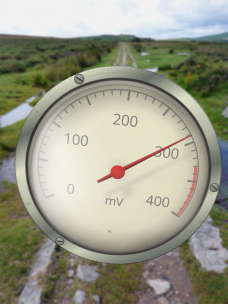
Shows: 290; mV
